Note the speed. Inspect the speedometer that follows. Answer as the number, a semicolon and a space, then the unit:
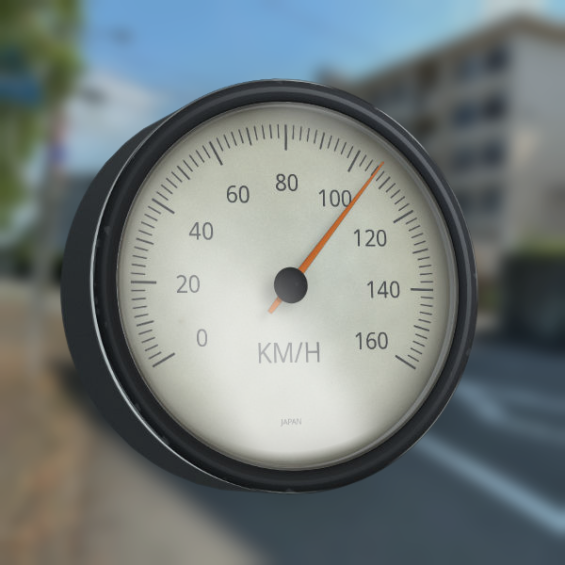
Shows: 106; km/h
